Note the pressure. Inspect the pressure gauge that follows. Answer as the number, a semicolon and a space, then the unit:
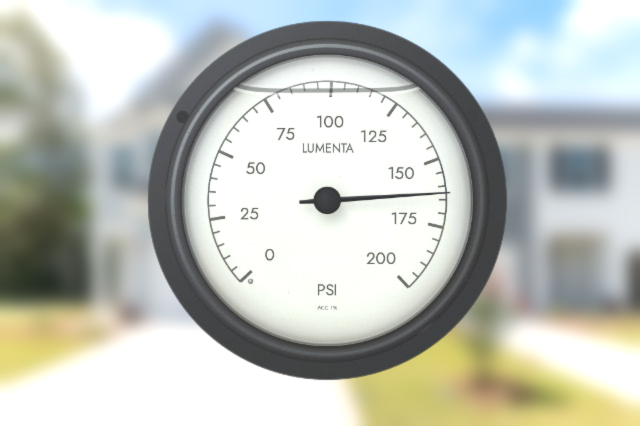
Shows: 162.5; psi
